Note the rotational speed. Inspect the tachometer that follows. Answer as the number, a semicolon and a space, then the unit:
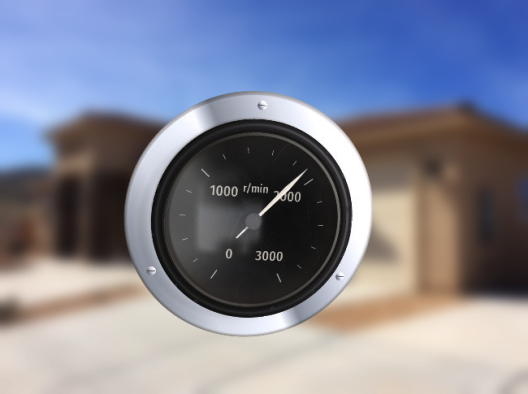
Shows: 1900; rpm
